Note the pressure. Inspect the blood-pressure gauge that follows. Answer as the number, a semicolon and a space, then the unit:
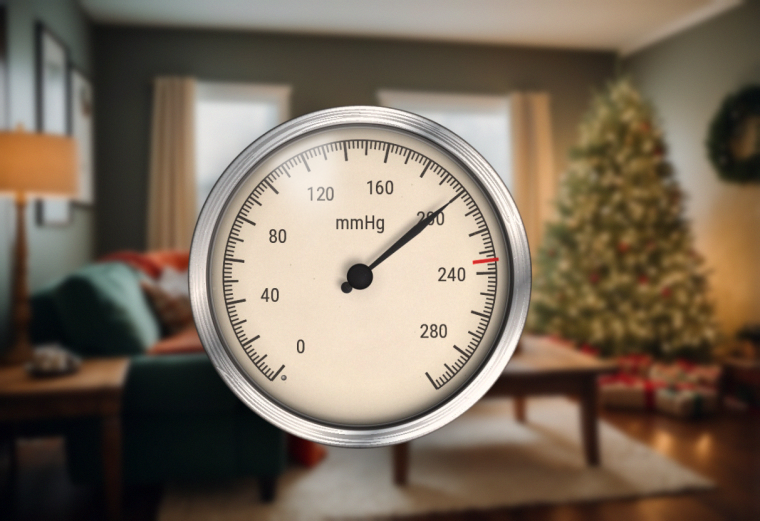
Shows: 200; mmHg
